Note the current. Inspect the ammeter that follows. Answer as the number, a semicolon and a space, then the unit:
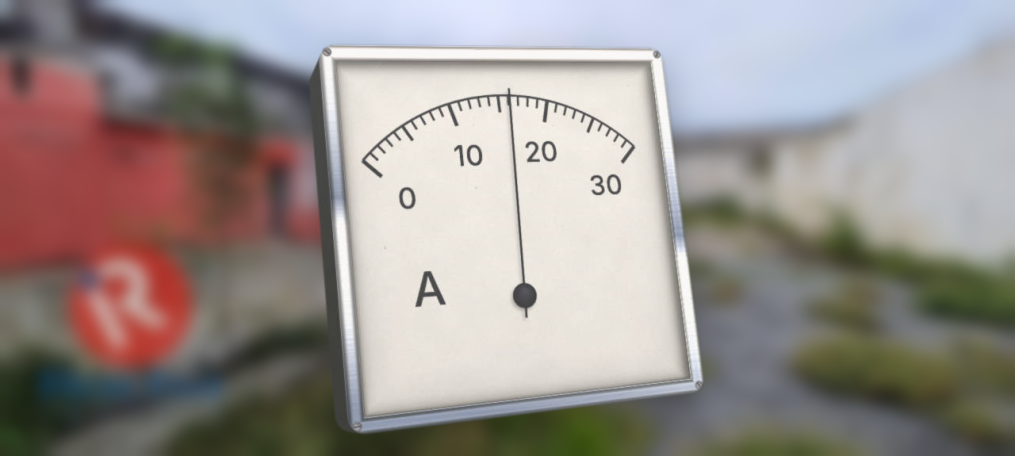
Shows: 16; A
